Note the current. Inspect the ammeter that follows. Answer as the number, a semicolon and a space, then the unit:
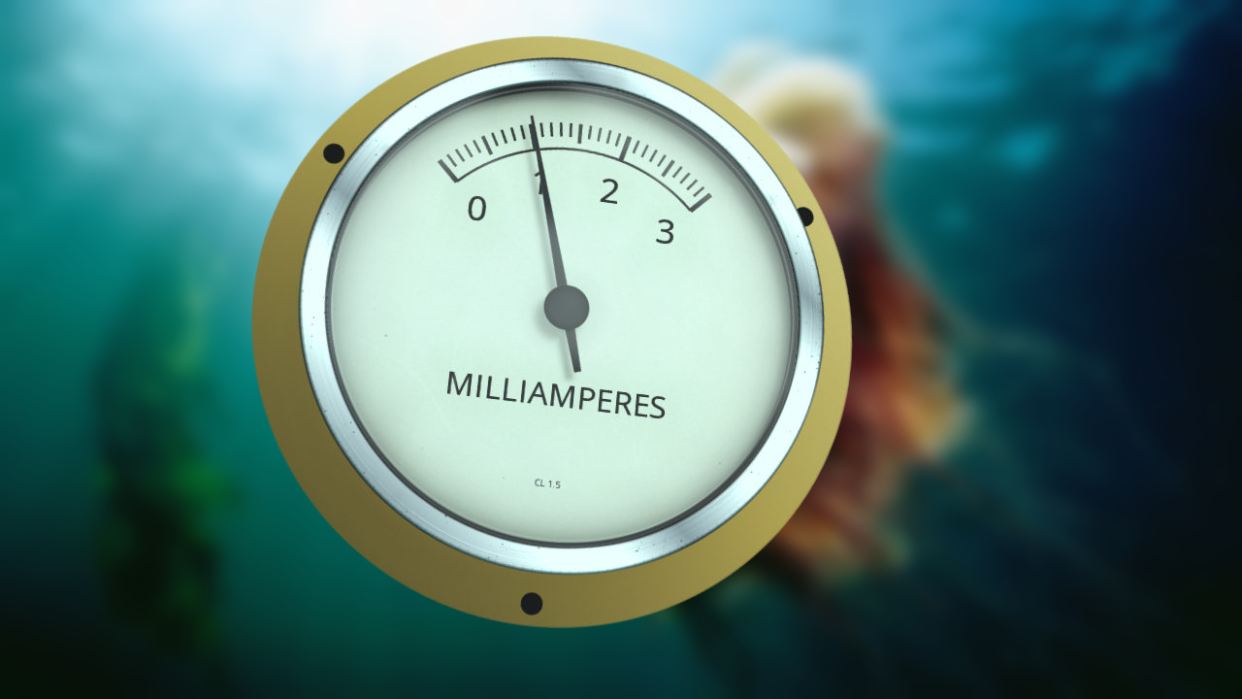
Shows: 1; mA
